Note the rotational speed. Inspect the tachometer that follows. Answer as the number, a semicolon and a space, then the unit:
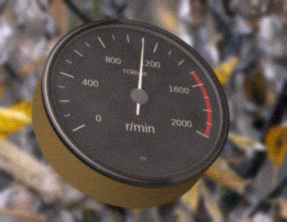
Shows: 1100; rpm
